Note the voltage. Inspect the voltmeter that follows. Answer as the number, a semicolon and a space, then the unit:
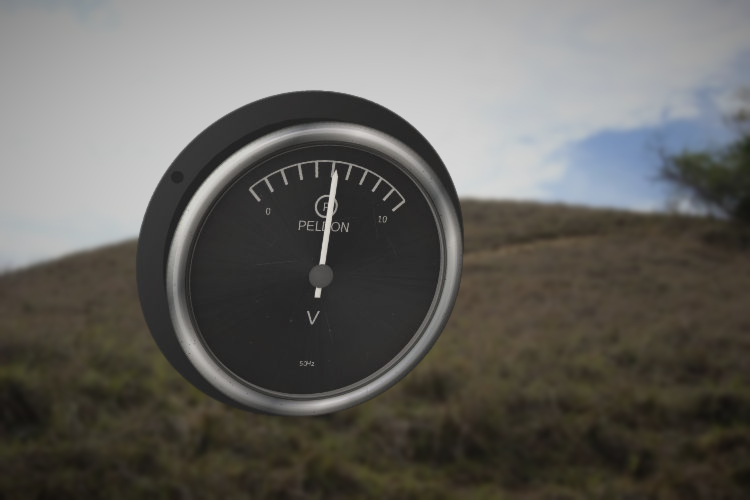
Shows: 5; V
